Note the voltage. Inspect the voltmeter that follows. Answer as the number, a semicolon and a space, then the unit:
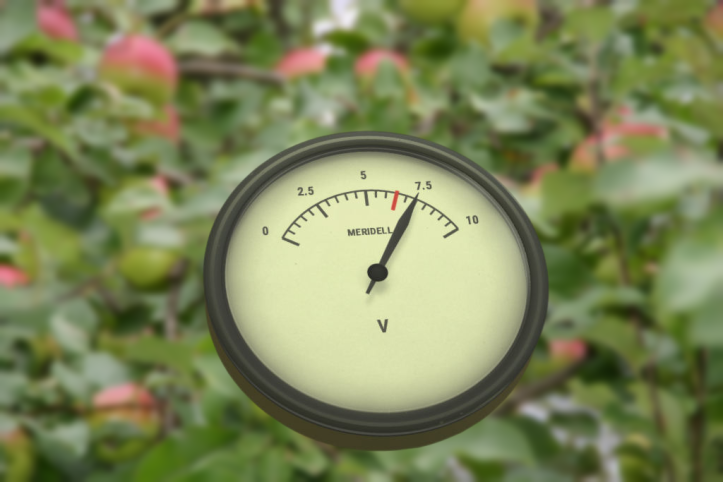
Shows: 7.5; V
